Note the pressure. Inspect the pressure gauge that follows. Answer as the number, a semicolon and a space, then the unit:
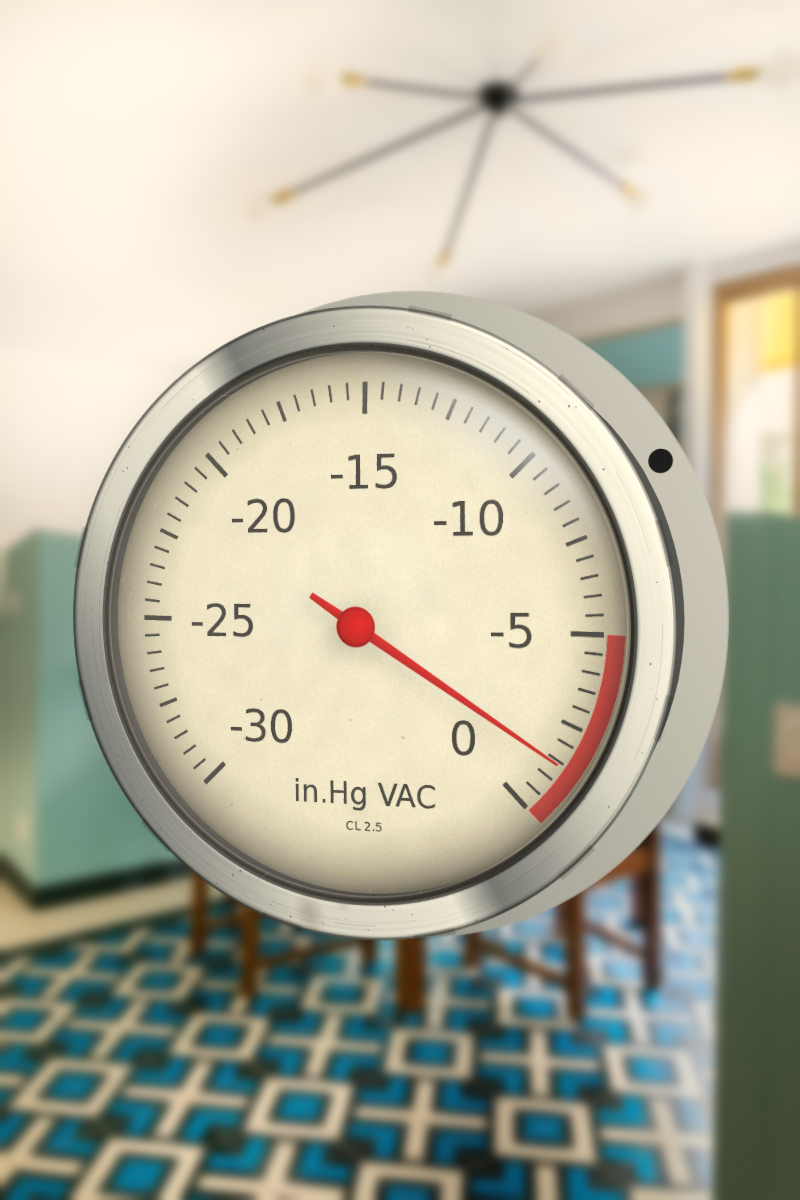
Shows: -1.5; inHg
